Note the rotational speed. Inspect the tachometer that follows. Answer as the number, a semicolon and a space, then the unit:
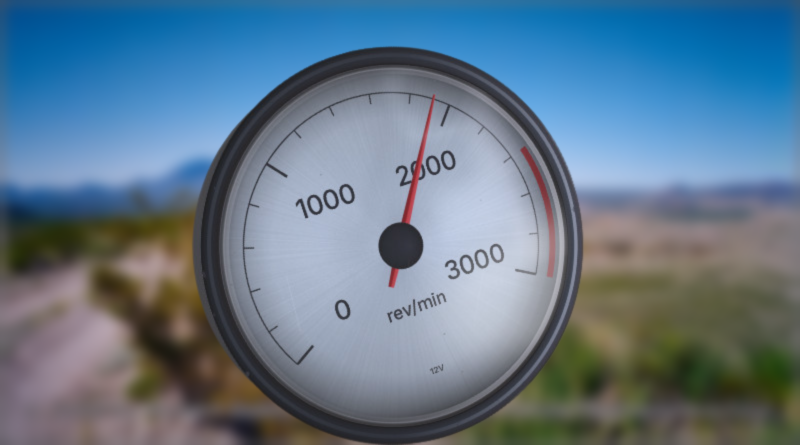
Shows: 1900; rpm
